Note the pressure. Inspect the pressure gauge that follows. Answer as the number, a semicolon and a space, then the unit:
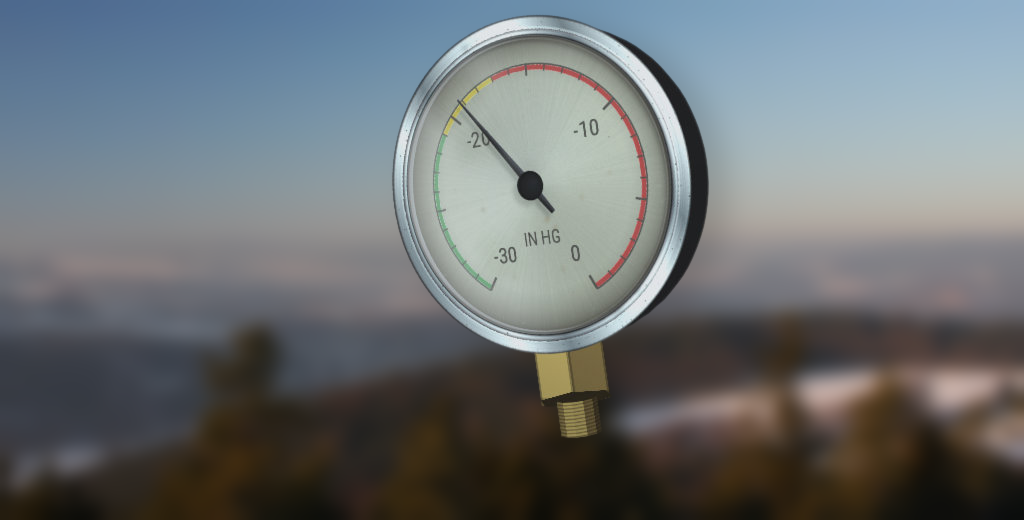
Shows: -19; inHg
